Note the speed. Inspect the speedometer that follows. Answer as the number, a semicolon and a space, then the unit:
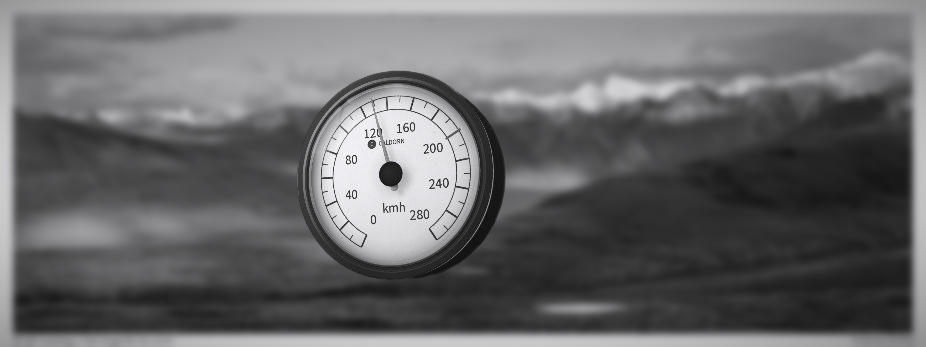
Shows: 130; km/h
